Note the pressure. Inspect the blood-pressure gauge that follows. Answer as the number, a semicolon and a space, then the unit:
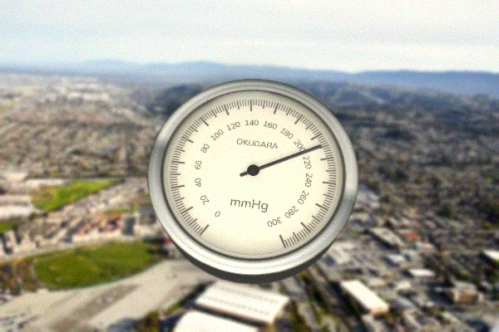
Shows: 210; mmHg
